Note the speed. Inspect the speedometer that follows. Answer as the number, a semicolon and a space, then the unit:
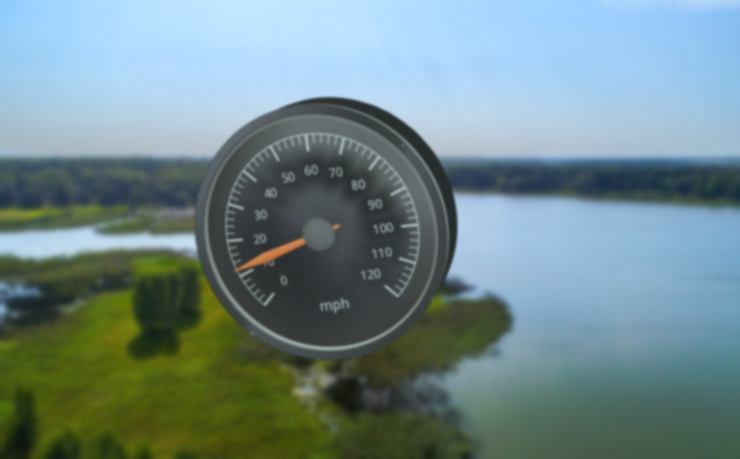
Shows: 12; mph
